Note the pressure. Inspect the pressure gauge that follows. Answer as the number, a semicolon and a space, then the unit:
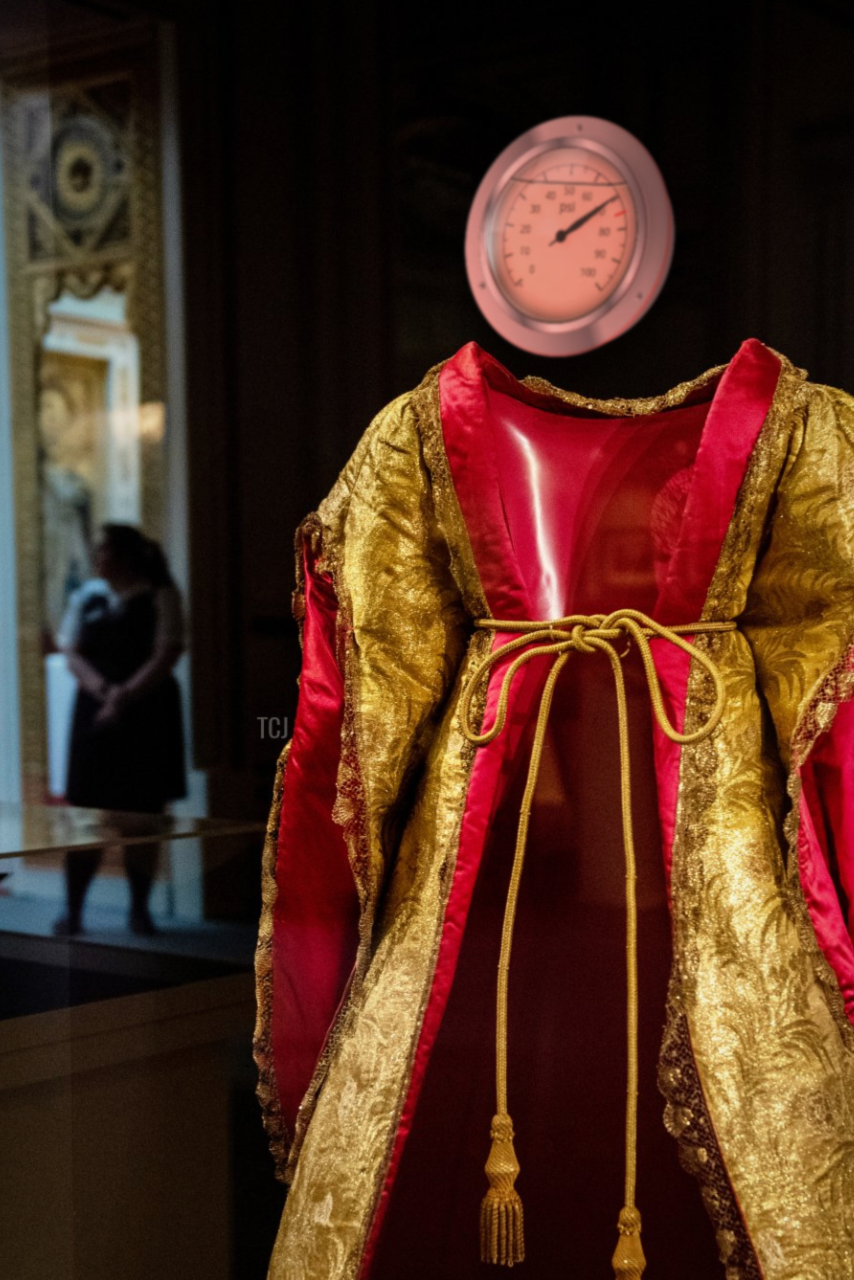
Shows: 70; psi
